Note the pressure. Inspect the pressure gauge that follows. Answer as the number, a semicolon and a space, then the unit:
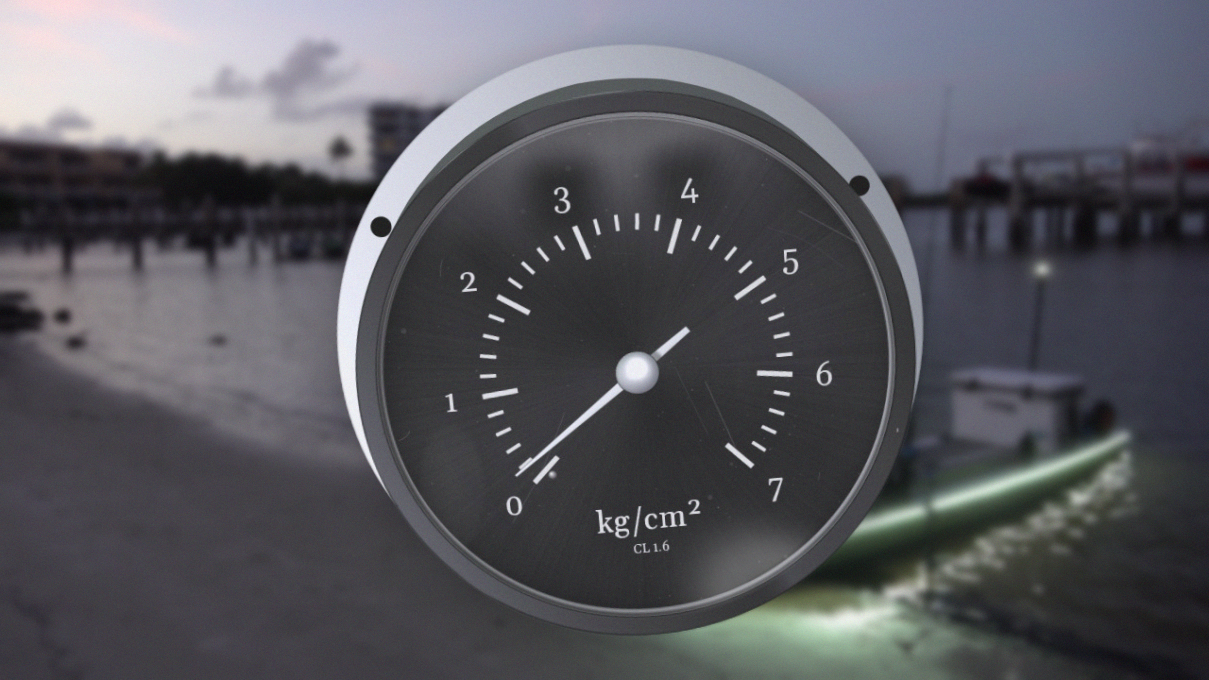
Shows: 0.2; kg/cm²
